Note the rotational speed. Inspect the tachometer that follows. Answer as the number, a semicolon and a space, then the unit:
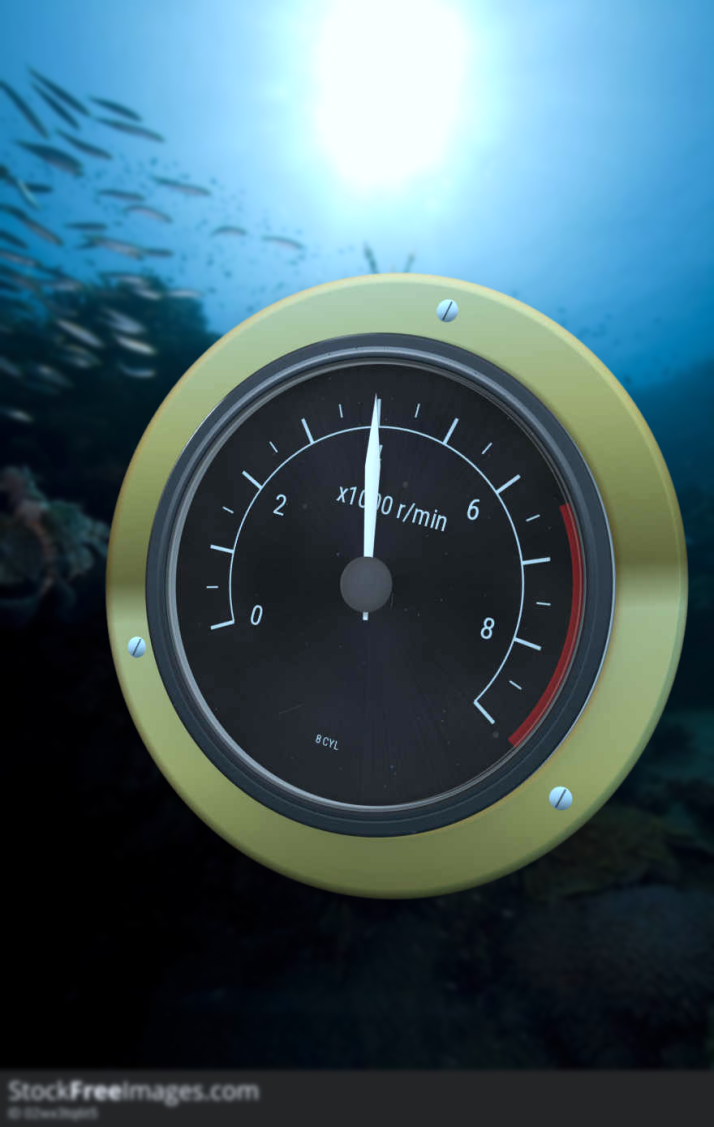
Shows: 4000; rpm
